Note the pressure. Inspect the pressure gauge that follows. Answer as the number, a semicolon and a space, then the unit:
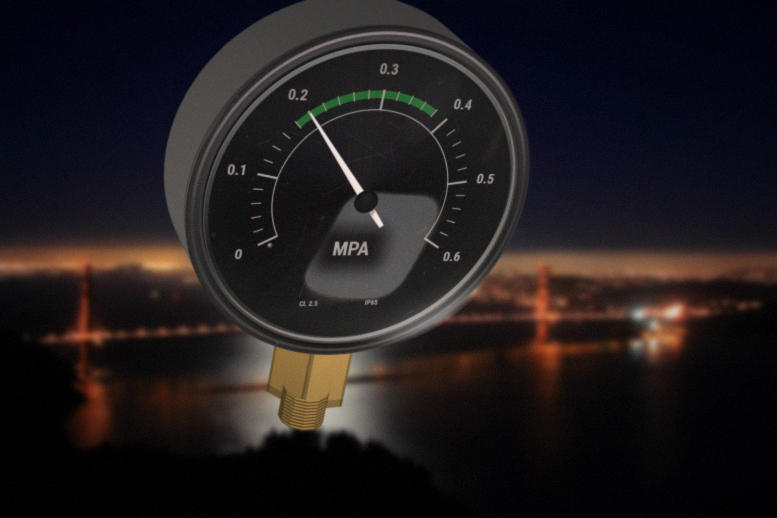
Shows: 0.2; MPa
